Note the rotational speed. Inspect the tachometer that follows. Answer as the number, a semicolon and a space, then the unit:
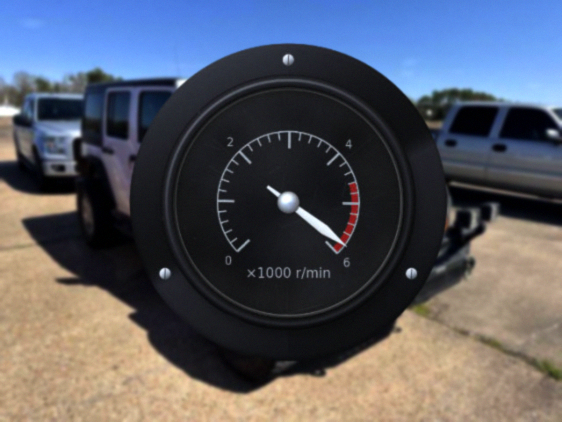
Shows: 5800; rpm
